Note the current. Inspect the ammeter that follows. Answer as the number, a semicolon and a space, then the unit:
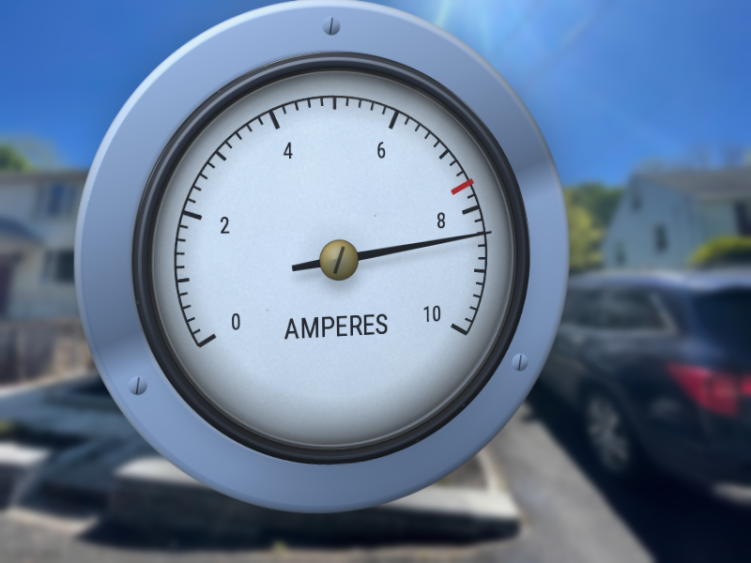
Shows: 8.4; A
